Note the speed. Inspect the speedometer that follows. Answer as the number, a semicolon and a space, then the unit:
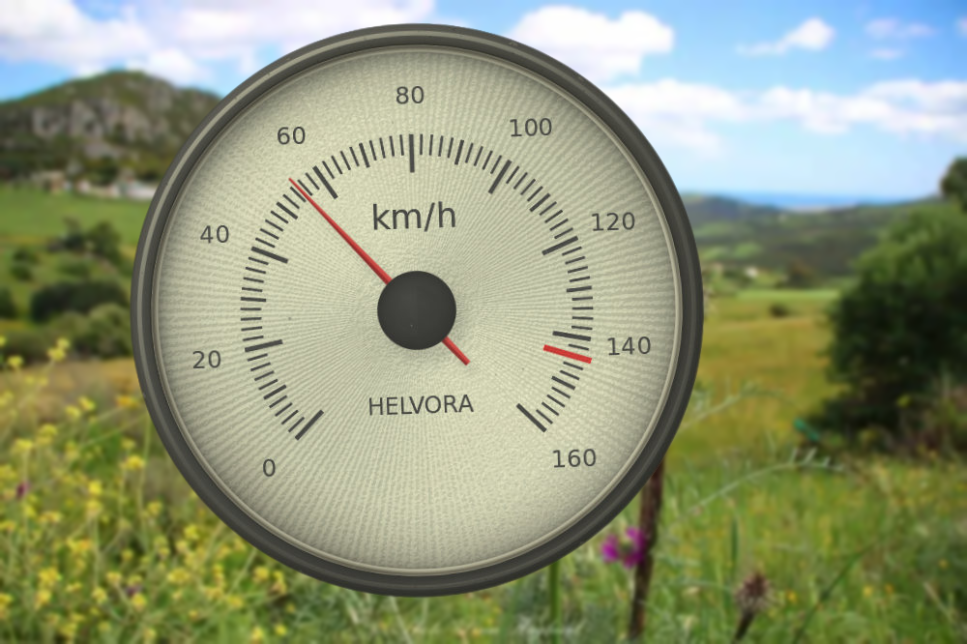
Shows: 55; km/h
